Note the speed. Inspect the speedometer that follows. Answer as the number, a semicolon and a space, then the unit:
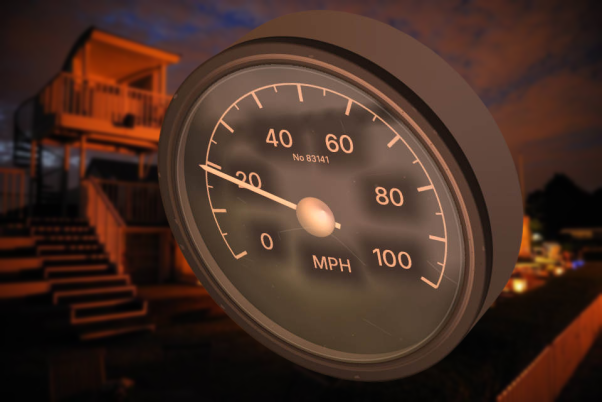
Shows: 20; mph
